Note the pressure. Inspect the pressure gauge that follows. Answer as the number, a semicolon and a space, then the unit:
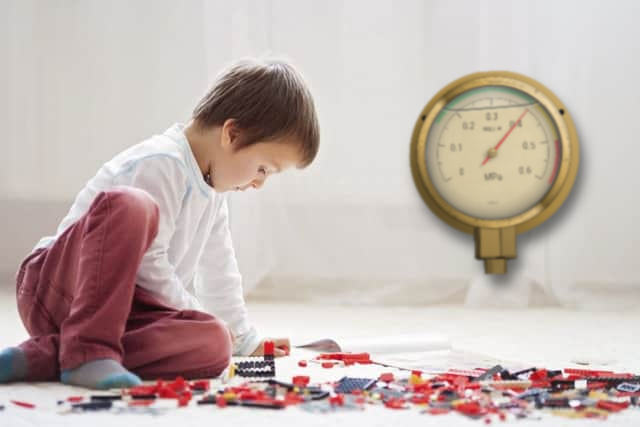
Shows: 0.4; MPa
